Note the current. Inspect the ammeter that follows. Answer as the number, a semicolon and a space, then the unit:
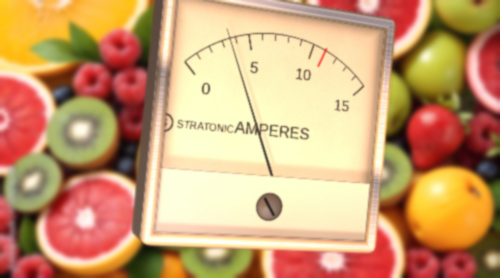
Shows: 3.5; A
